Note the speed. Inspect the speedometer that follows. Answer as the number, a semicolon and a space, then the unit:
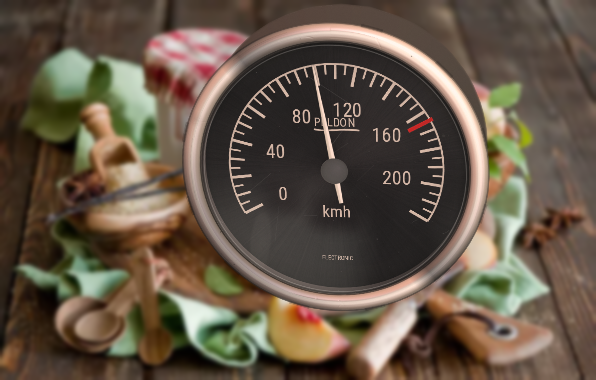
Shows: 100; km/h
